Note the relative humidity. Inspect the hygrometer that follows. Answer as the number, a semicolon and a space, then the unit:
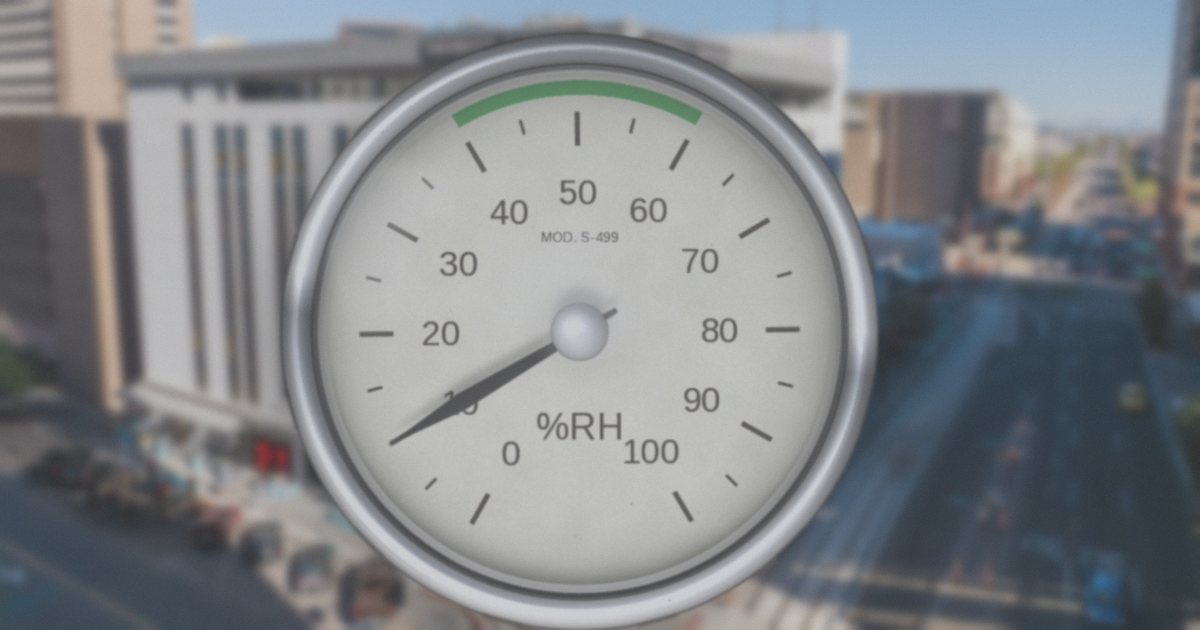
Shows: 10; %
